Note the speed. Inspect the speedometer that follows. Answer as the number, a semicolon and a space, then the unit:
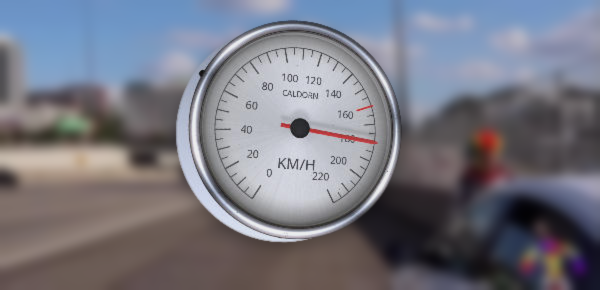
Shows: 180; km/h
